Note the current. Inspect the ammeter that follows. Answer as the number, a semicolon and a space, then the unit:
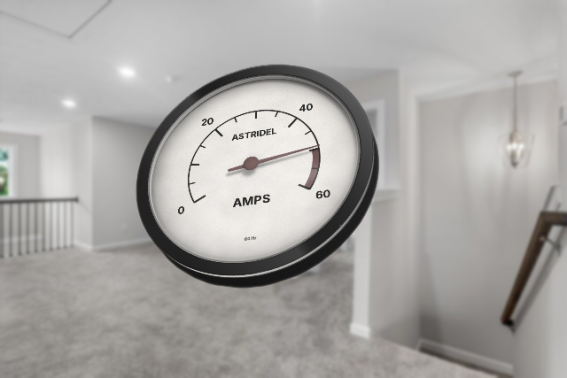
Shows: 50; A
